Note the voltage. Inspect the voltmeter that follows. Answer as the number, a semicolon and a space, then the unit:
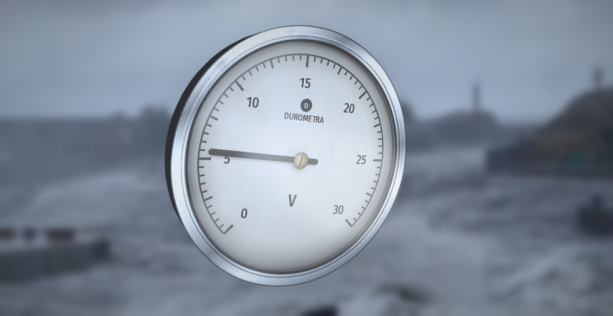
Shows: 5.5; V
